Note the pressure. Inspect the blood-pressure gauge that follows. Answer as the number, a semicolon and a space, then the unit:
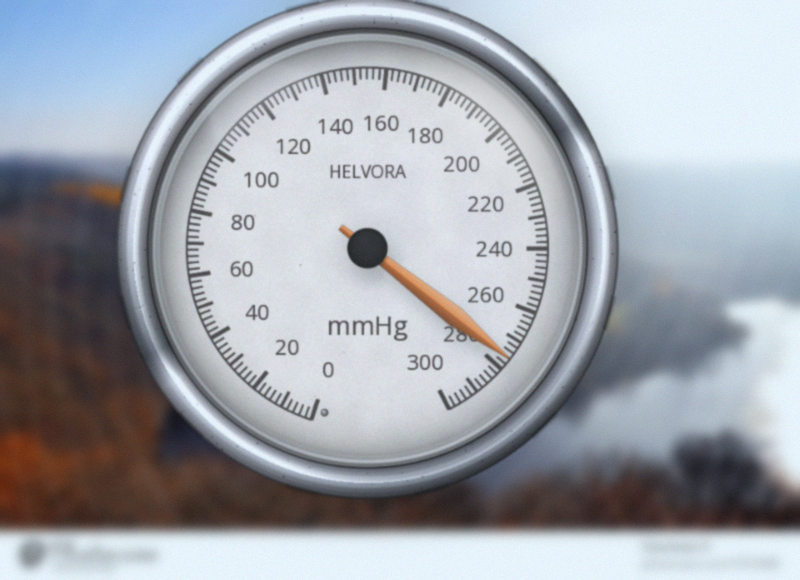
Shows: 276; mmHg
